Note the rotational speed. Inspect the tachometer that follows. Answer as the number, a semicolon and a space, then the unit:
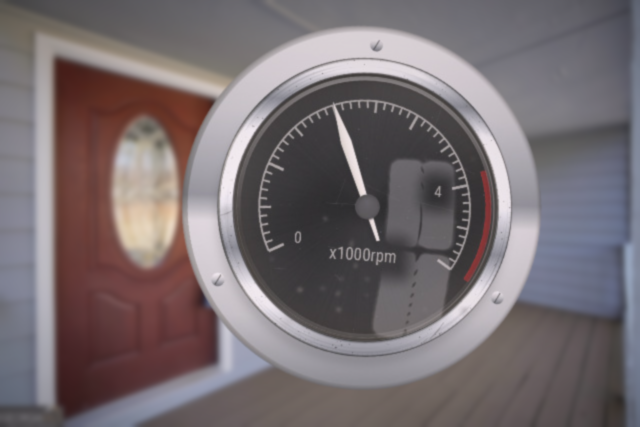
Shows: 2000; rpm
